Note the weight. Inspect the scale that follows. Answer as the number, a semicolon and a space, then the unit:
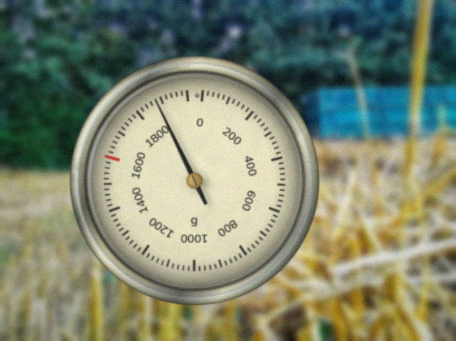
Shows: 1880; g
